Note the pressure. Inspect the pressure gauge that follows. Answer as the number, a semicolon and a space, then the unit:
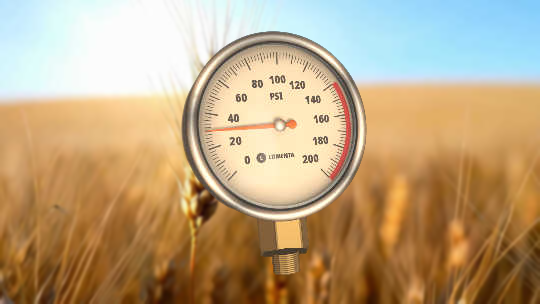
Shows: 30; psi
